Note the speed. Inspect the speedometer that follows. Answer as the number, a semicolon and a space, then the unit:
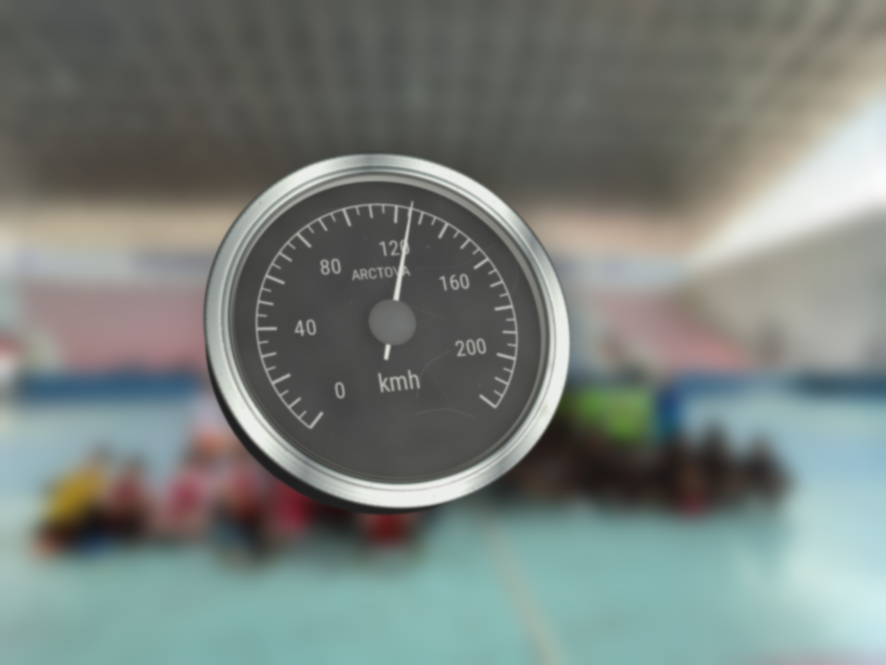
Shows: 125; km/h
